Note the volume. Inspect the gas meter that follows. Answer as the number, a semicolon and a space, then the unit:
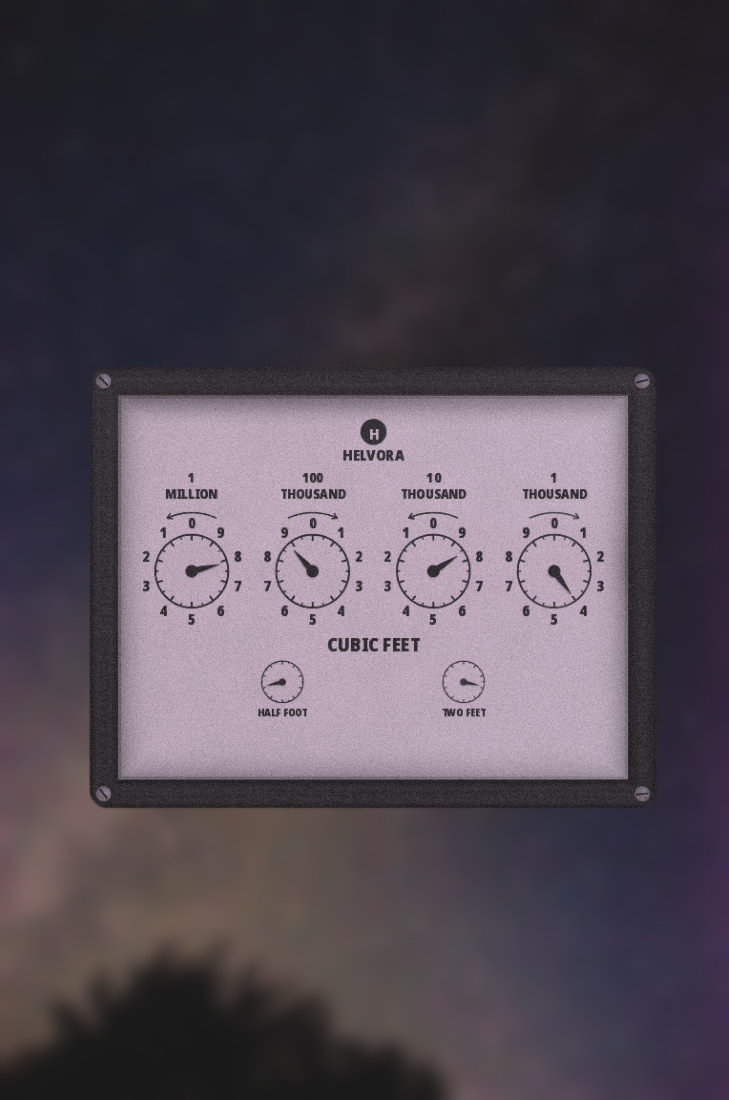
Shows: 788400; ft³
